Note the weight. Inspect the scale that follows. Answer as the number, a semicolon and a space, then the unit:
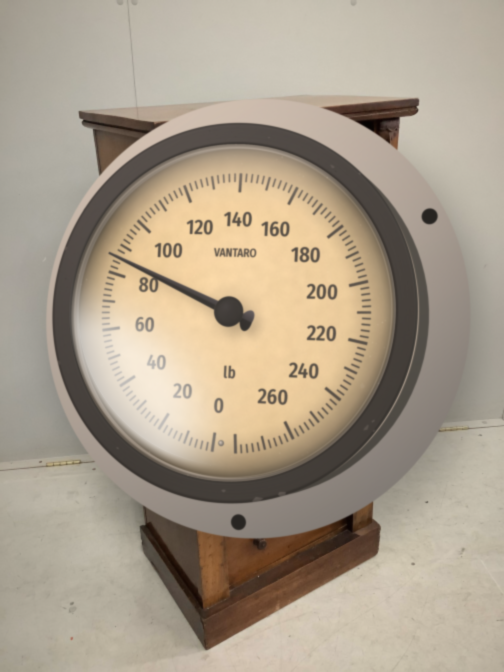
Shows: 86; lb
